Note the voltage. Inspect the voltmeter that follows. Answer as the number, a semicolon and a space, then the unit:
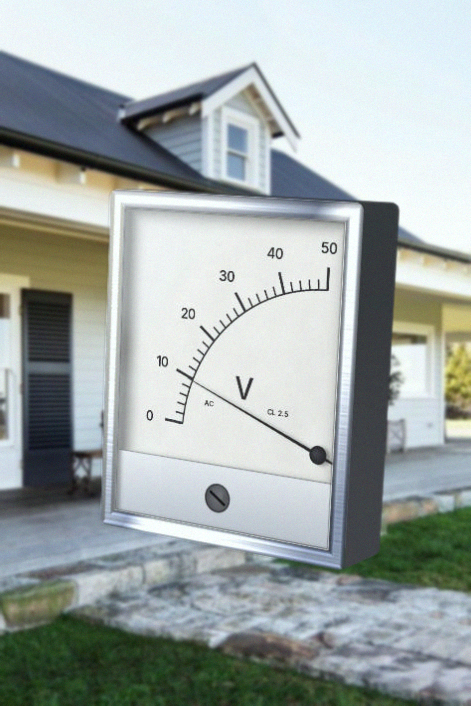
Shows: 10; V
